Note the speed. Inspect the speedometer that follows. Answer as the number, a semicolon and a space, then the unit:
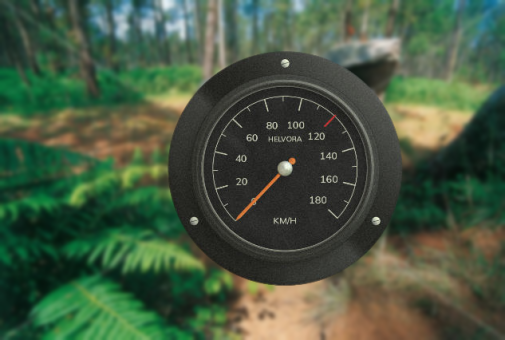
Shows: 0; km/h
